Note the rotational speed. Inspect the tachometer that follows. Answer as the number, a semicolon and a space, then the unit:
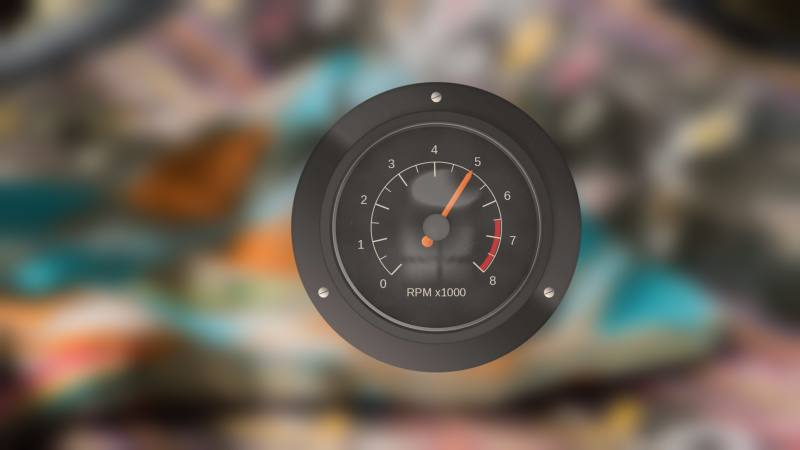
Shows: 5000; rpm
